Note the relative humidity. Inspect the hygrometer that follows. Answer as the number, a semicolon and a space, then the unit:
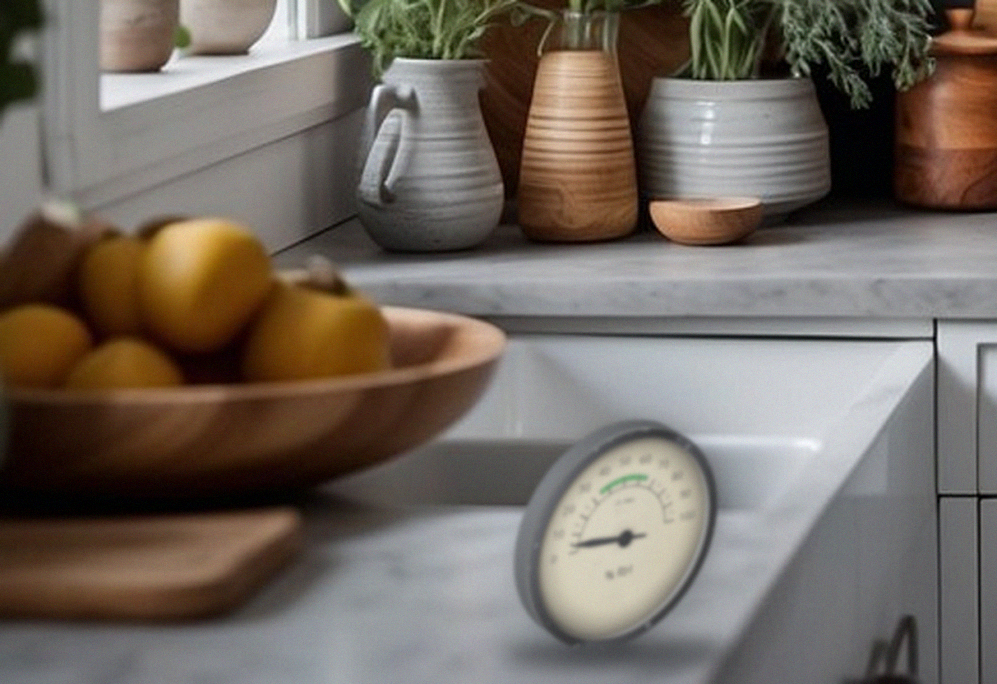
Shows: 5; %
